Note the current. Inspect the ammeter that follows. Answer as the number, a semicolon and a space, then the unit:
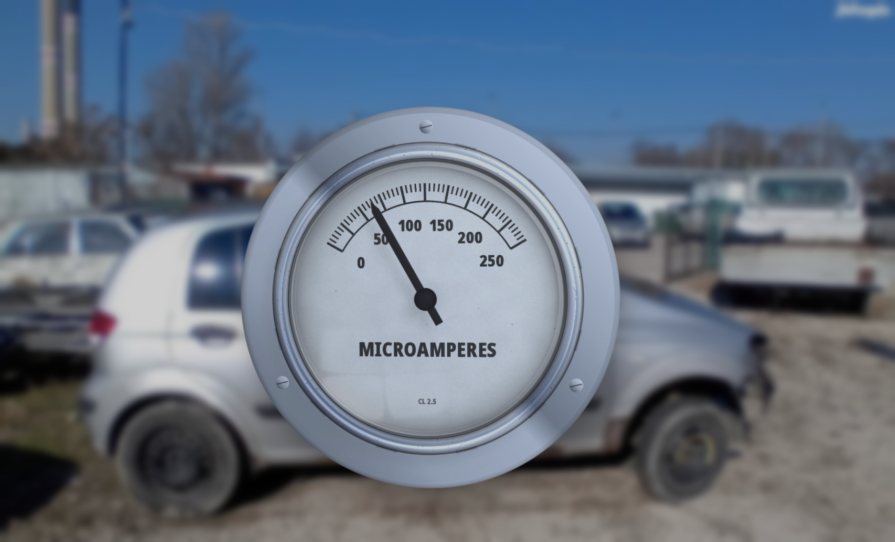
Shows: 65; µA
